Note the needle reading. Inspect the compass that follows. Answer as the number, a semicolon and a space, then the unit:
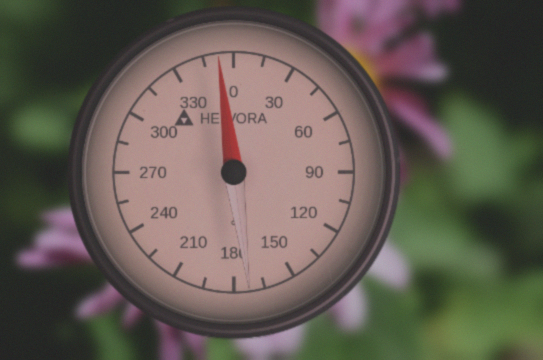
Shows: 352.5; °
